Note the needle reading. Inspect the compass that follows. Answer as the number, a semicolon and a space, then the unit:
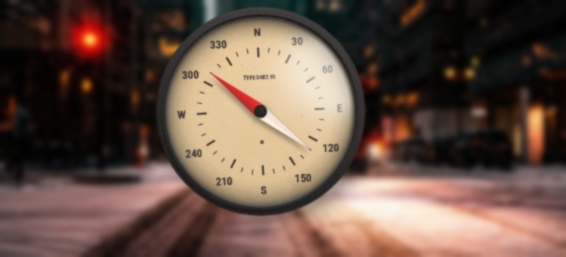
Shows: 310; °
